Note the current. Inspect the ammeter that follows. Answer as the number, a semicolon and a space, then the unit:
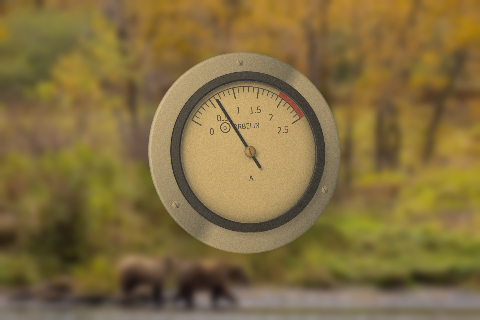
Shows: 0.6; A
